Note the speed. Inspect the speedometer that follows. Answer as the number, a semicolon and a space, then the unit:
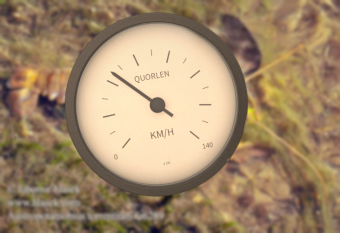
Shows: 45; km/h
